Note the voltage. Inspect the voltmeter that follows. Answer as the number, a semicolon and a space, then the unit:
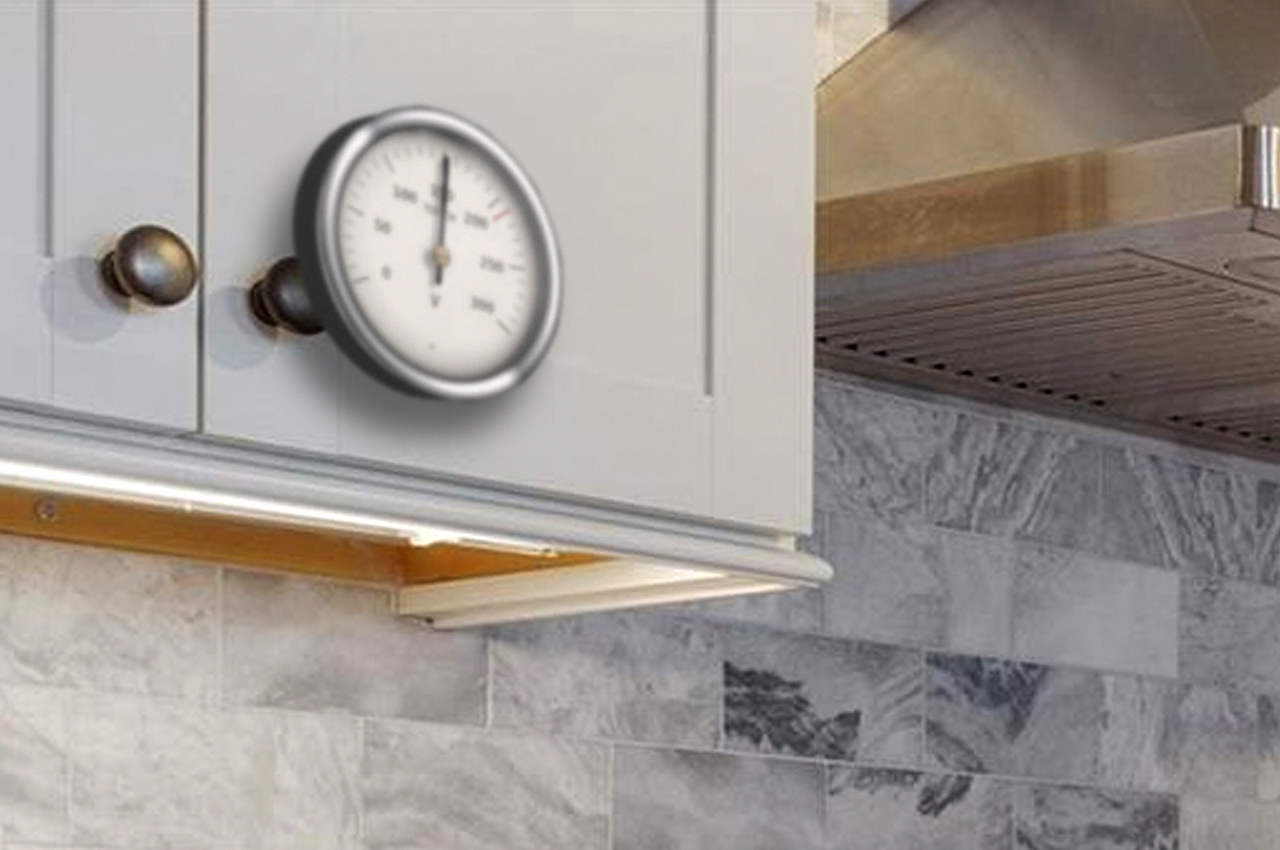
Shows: 150; V
